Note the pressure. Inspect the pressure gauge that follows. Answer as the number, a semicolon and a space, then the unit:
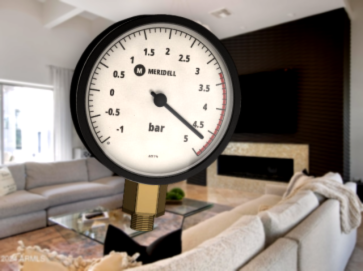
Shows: 4.7; bar
